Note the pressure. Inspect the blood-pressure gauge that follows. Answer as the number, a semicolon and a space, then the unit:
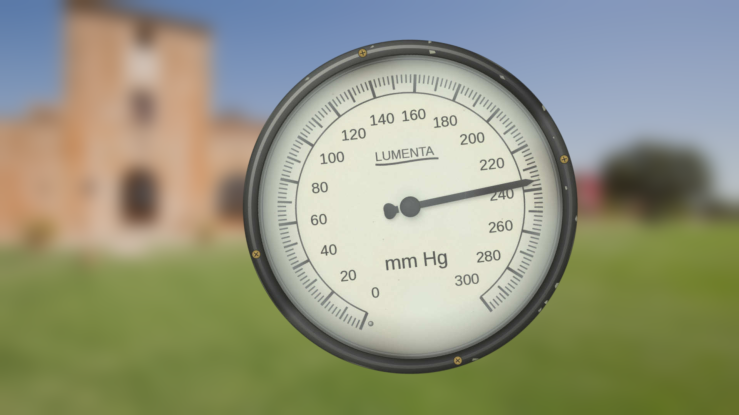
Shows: 236; mmHg
